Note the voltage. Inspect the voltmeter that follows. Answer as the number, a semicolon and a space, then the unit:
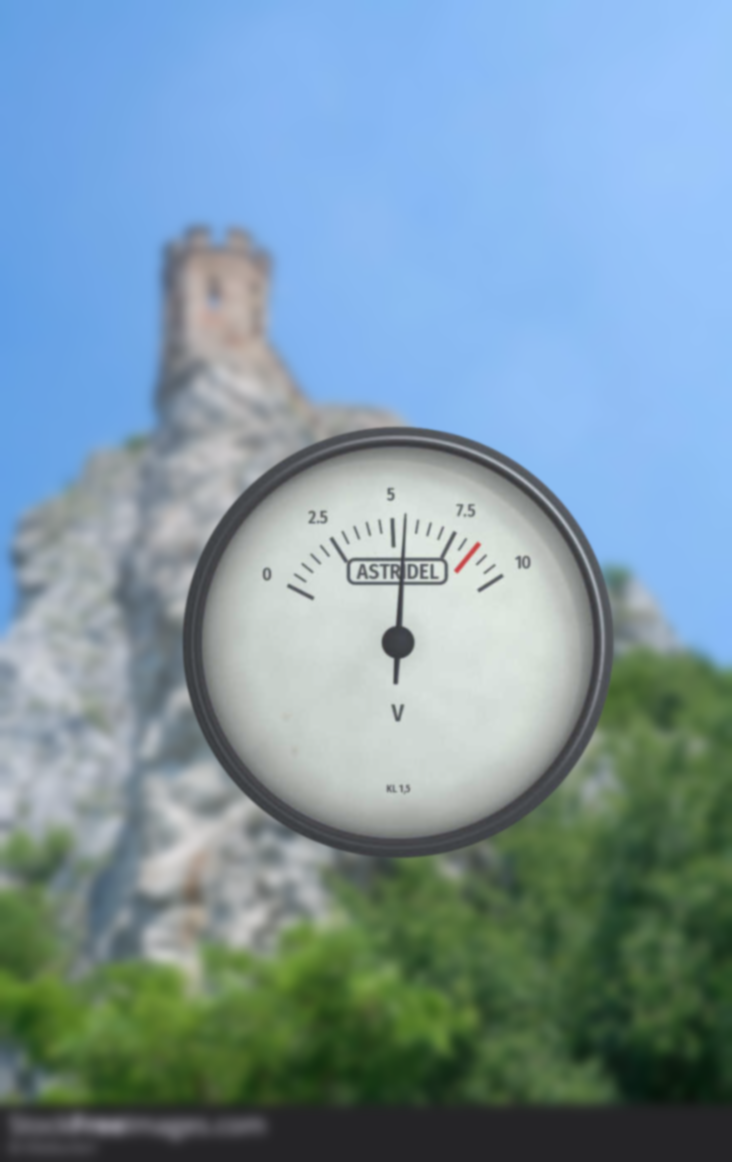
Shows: 5.5; V
